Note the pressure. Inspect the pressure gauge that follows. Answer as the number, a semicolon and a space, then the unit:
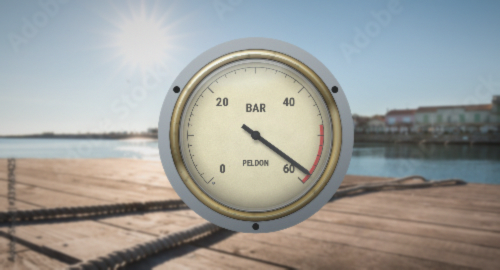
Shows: 58; bar
